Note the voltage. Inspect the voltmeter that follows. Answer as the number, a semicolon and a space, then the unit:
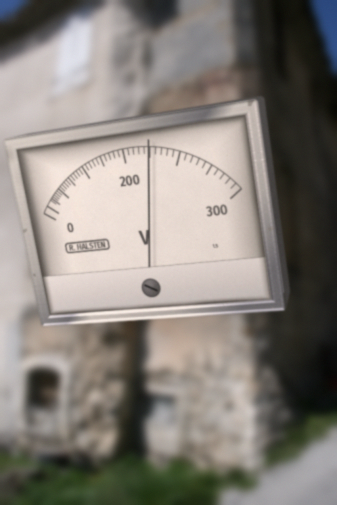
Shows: 225; V
